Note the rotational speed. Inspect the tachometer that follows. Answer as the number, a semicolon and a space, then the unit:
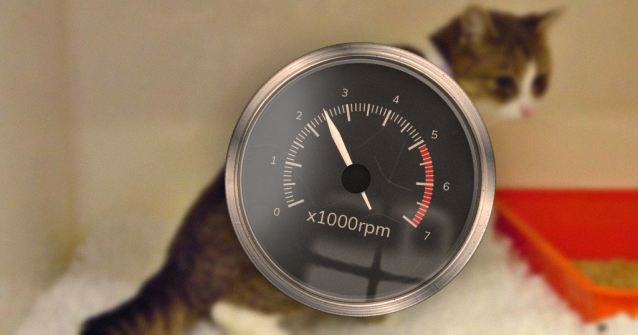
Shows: 2500; rpm
